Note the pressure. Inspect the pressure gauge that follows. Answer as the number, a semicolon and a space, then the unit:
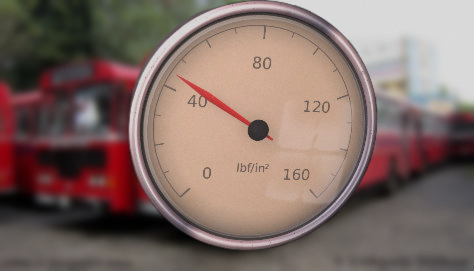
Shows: 45; psi
